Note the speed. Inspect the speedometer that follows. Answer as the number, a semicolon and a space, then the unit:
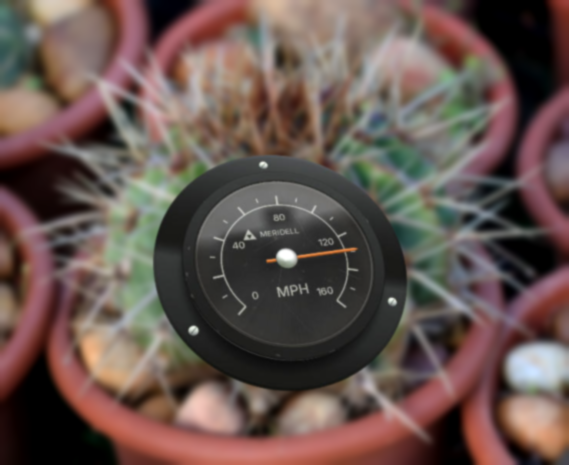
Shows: 130; mph
